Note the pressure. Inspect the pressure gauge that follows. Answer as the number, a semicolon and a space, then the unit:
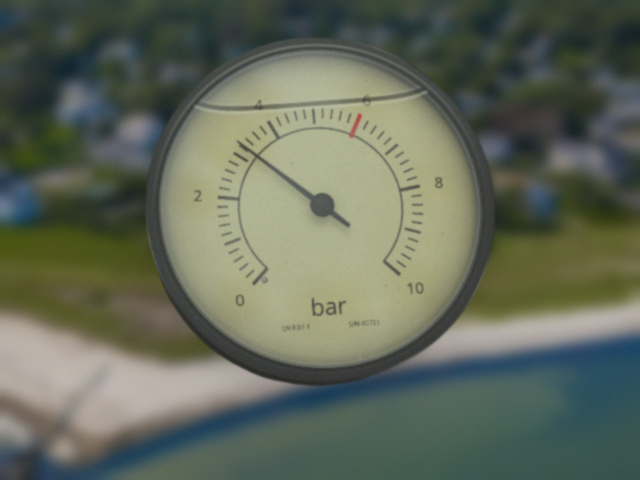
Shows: 3.2; bar
